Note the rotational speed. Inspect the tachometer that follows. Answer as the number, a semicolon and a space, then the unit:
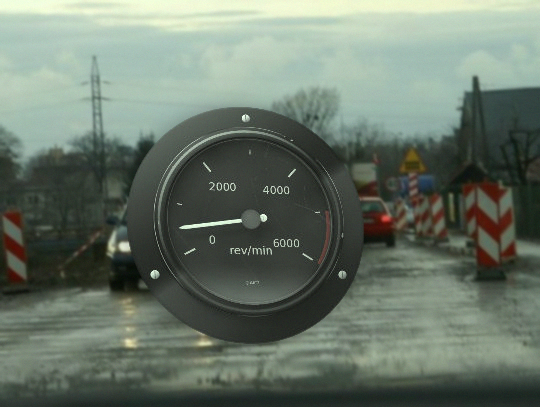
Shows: 500; rpm
